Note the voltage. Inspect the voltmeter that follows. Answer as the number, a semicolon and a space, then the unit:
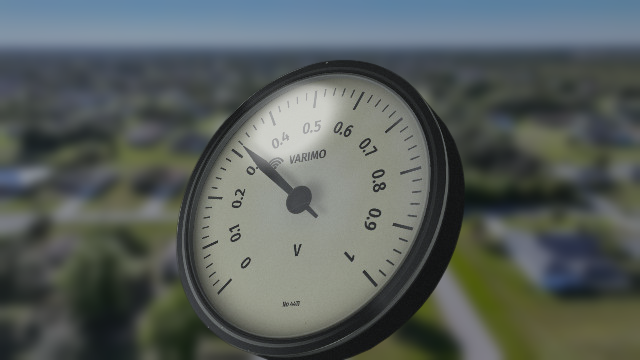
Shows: 0.32; V
